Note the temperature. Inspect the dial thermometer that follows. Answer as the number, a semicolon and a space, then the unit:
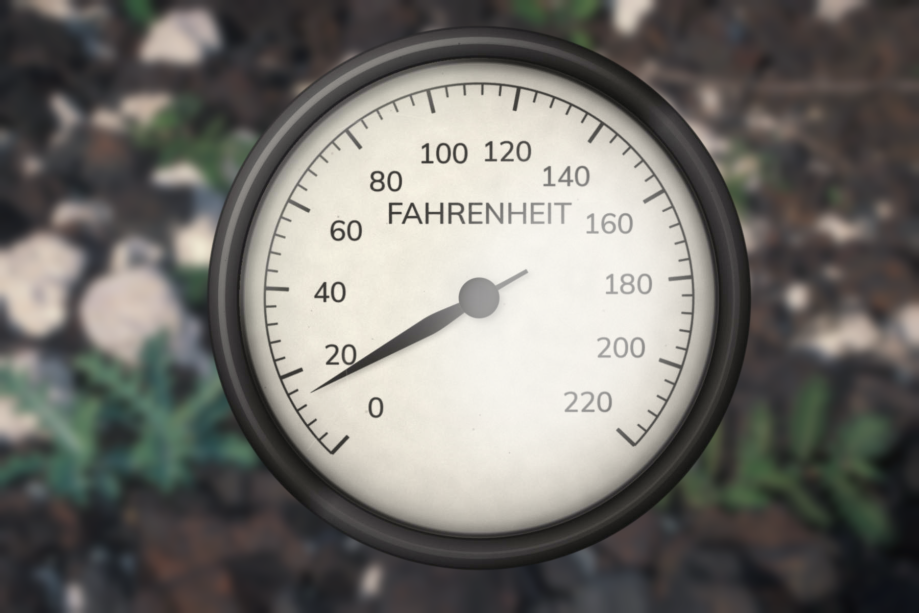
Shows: 14; °F
